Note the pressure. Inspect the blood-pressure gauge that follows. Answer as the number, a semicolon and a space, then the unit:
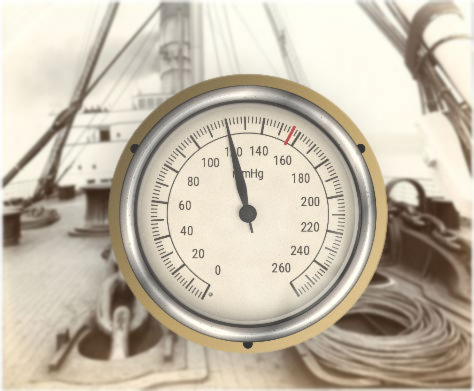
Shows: 120; mmHg
